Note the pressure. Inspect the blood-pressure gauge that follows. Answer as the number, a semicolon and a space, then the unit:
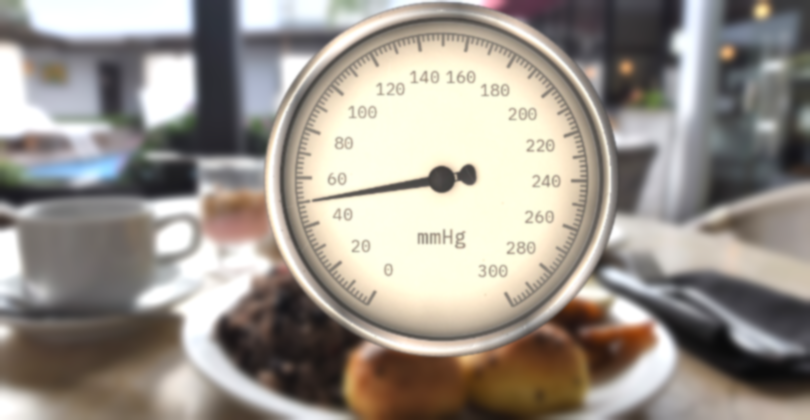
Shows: 50; mmHg
